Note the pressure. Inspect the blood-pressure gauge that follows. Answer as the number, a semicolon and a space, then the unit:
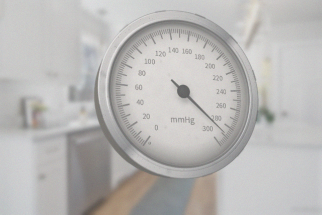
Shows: 290; mmHg
